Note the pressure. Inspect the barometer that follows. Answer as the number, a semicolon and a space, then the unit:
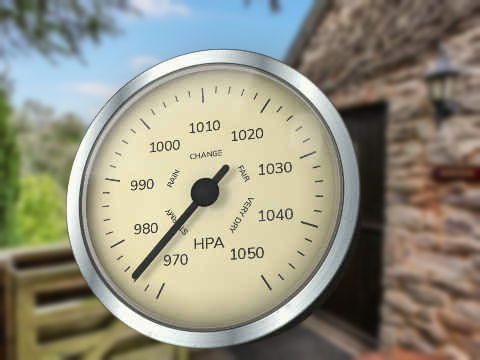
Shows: 974; hPa
